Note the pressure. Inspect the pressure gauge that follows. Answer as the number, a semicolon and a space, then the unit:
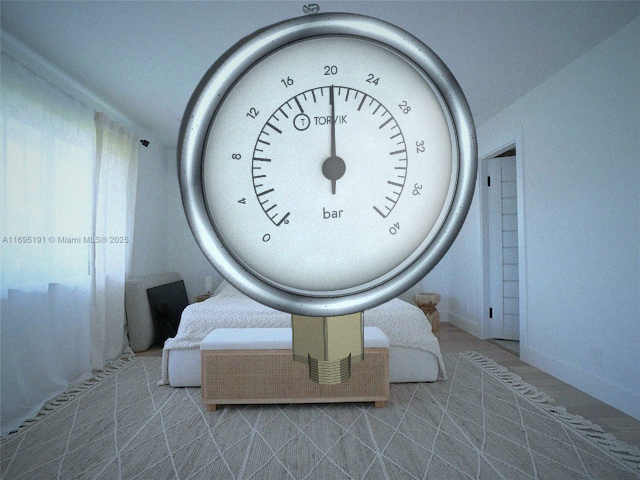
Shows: 20; bar
